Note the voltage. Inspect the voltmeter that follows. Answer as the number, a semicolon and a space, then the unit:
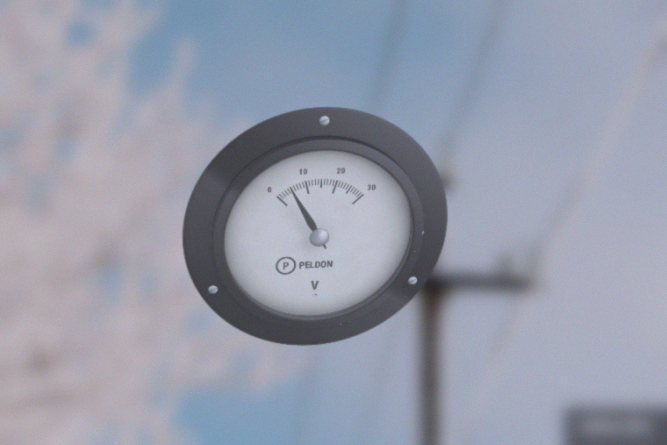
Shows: 5; V
